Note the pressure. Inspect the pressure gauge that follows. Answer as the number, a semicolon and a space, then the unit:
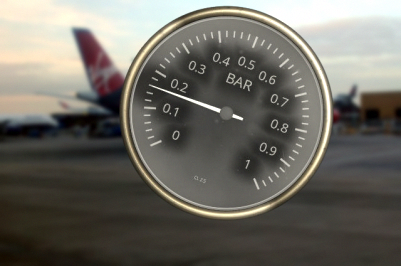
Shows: 0.16; bar
